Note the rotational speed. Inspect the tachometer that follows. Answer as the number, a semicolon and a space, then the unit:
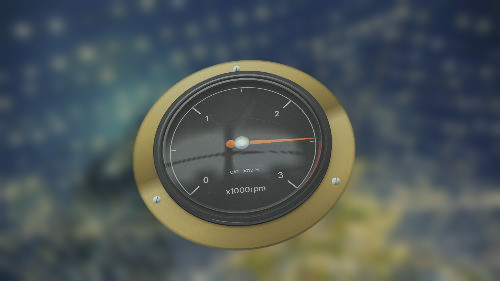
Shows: 2500; rpm
